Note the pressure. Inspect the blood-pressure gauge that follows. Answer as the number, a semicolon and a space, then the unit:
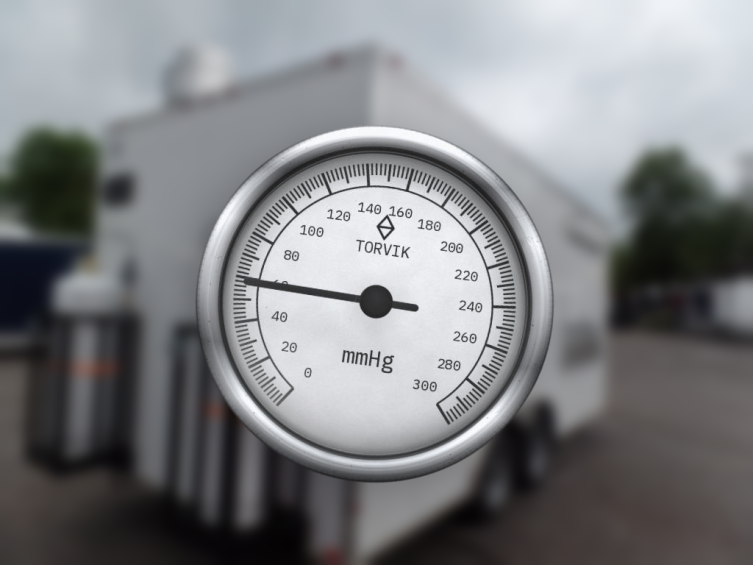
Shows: 58; mmHg
